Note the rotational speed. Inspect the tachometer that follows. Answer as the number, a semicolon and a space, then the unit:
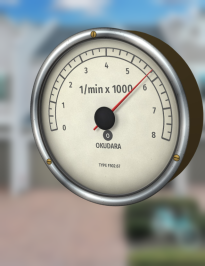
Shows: 5750; rpm
